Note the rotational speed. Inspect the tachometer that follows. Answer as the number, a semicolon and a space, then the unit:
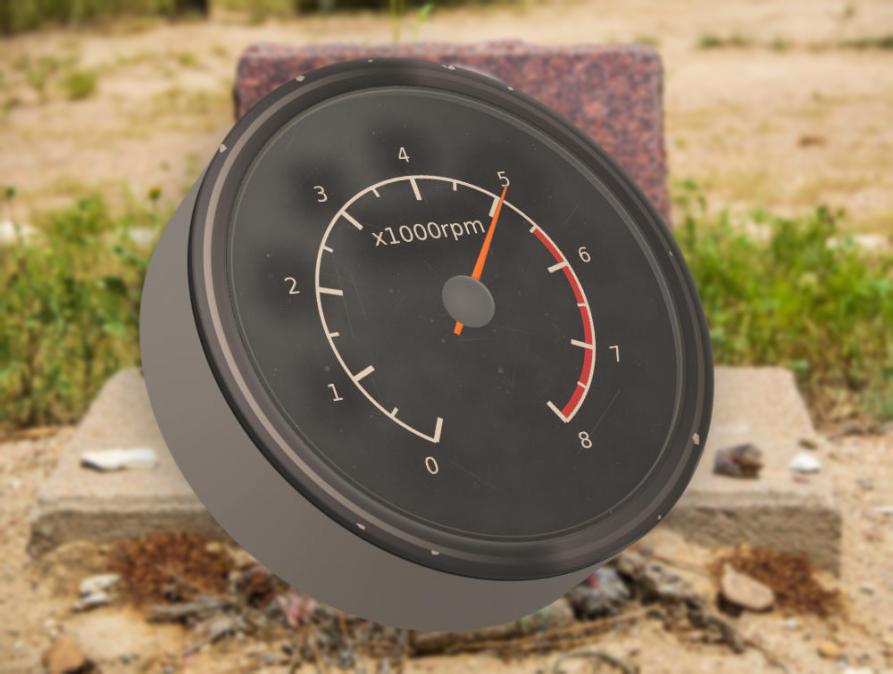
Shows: 5000; rpm
